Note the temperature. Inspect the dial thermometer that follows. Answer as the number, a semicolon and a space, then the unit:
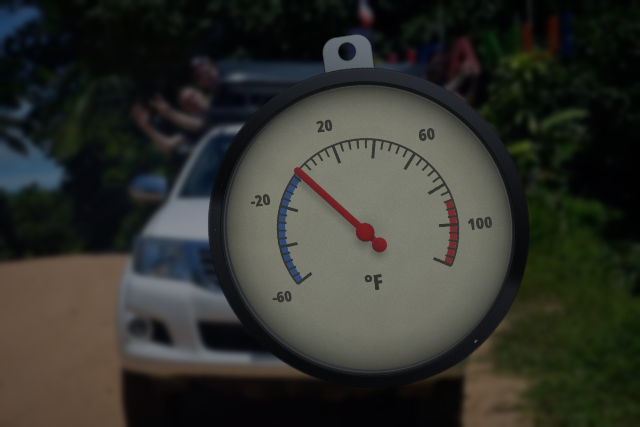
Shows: 0; °F
